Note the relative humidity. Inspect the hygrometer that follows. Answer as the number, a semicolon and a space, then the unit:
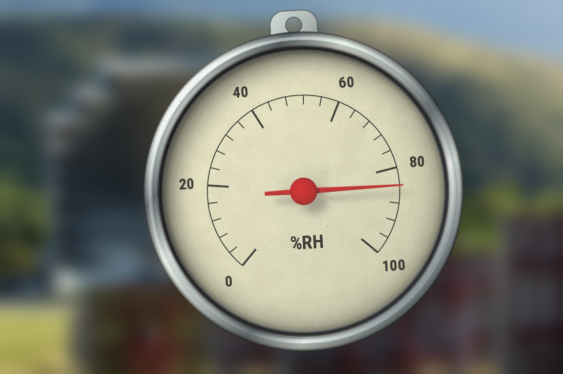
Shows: 84; %
